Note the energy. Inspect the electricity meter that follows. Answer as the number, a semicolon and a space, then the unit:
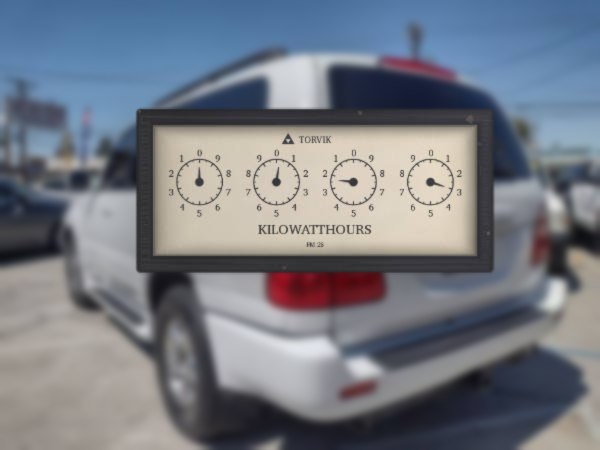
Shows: 23; kWh
